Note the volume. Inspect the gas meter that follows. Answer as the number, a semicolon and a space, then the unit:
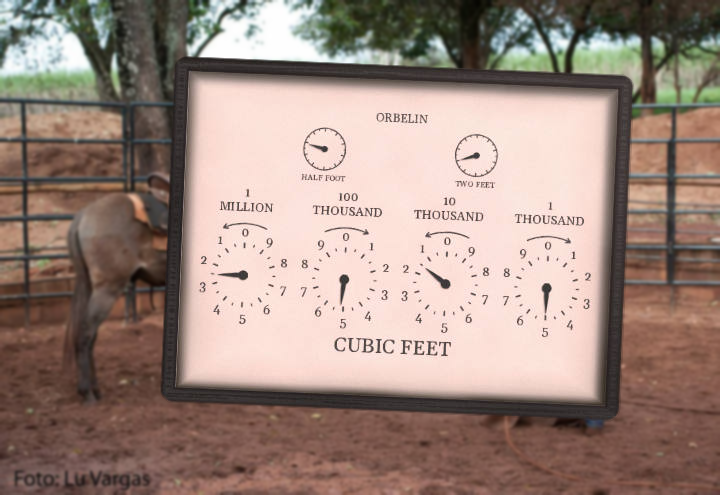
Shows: 251500; ft³
